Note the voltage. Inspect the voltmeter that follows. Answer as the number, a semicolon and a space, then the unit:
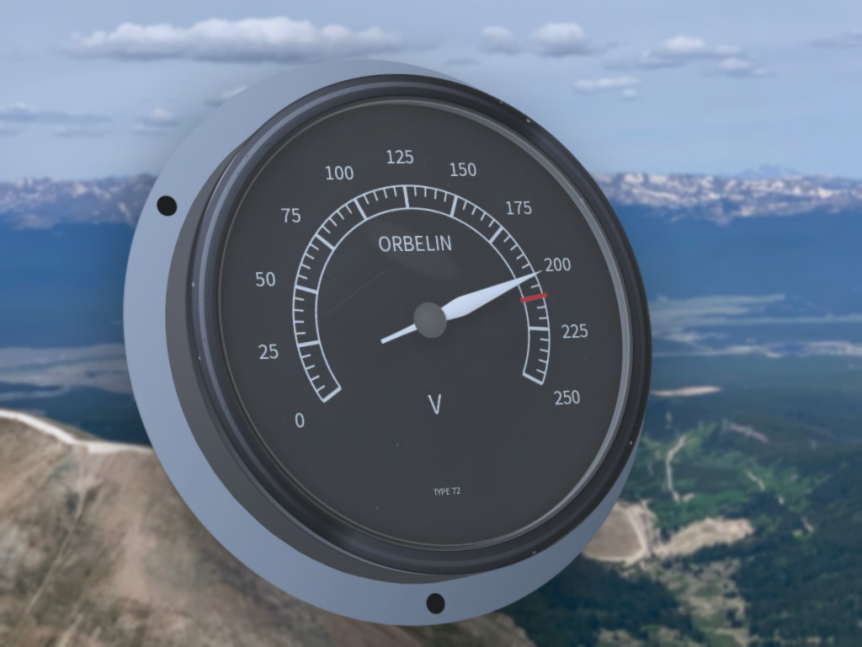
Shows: 200; V
